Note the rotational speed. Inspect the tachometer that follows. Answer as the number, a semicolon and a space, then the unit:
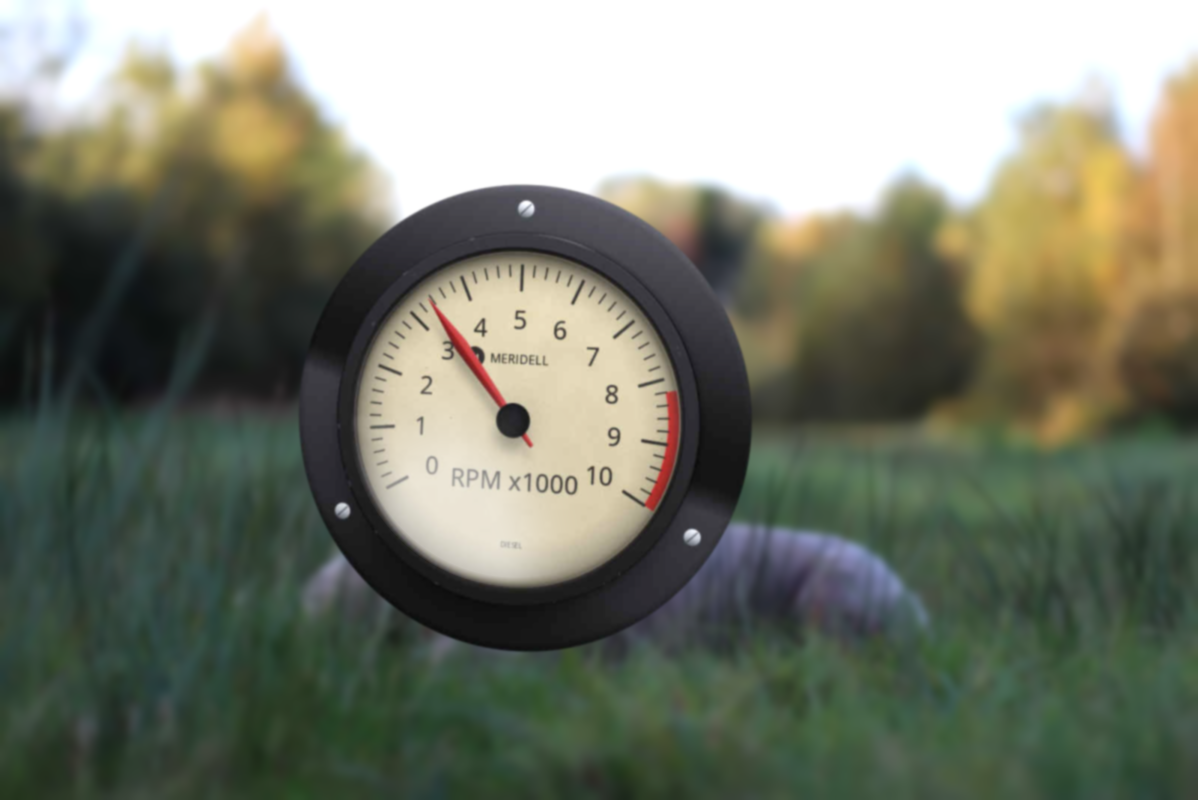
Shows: 3400; rpm
